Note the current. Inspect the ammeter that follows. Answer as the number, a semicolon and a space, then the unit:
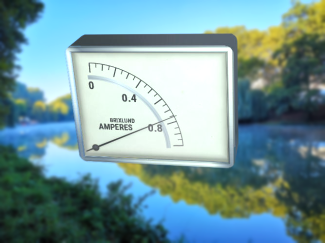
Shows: 0.75; A
